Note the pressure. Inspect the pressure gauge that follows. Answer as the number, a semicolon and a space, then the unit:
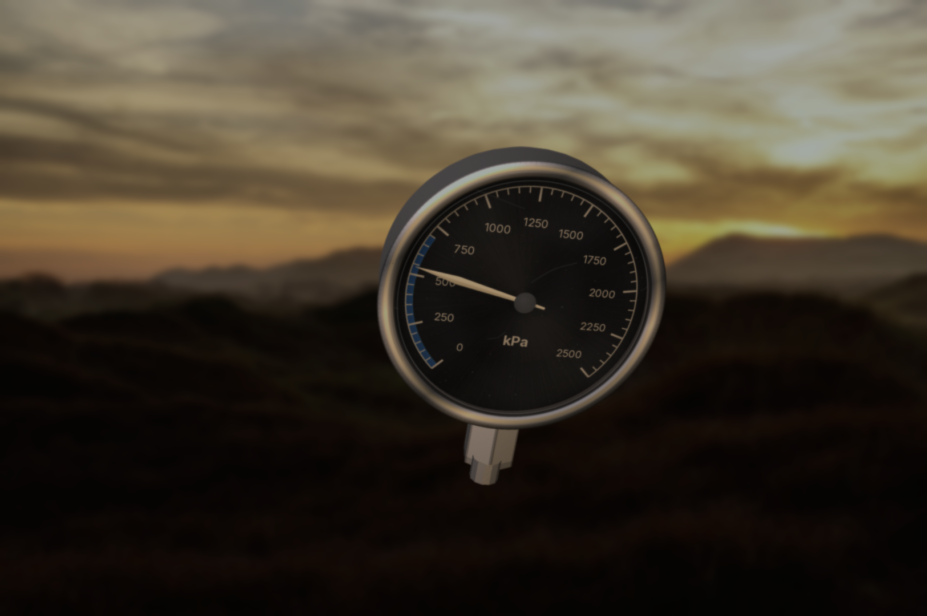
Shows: 550; kPa
